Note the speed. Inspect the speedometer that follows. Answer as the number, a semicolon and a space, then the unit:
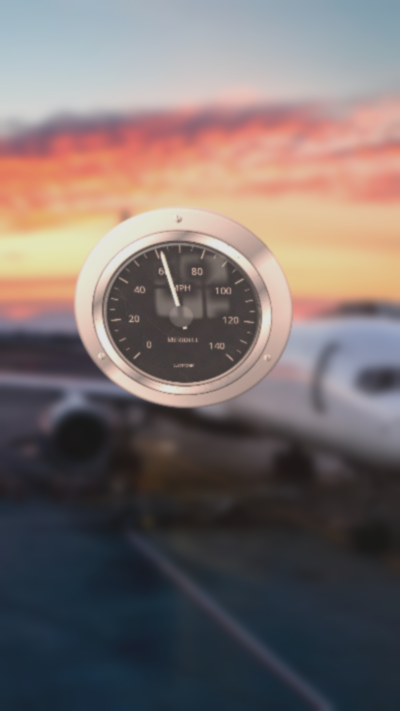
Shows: 62.5; mph
